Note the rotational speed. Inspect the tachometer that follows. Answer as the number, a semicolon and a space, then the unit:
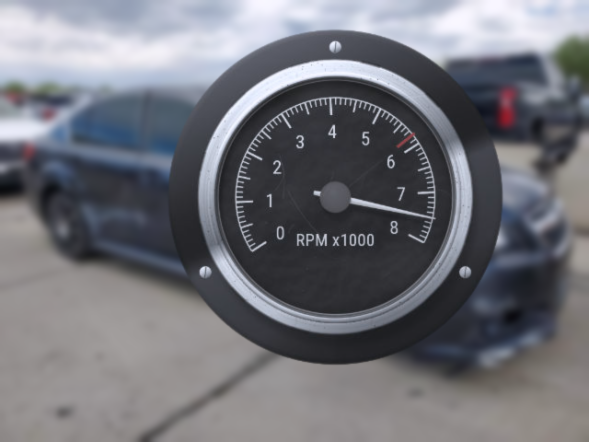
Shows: 7500; rpm
